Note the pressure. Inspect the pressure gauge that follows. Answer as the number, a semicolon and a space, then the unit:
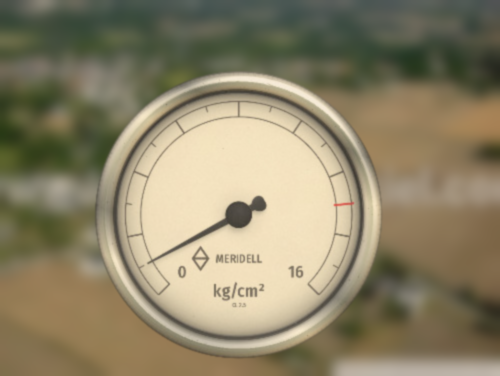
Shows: 1; kg/cm²
